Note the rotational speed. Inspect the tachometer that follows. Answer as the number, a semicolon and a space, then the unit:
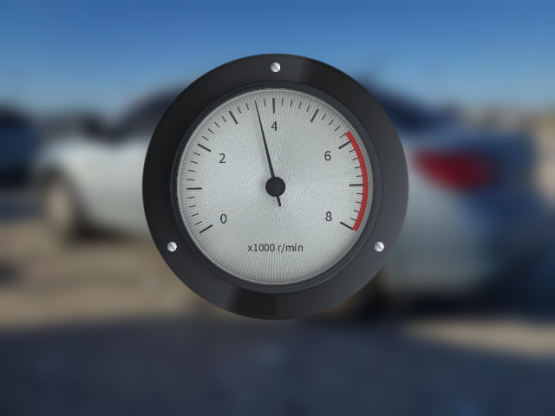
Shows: 3600; rpm
